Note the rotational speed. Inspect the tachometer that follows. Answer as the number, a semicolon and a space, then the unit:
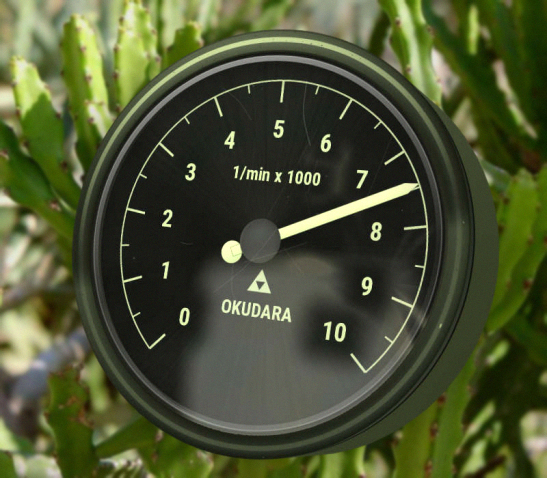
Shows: 7500; rpm
